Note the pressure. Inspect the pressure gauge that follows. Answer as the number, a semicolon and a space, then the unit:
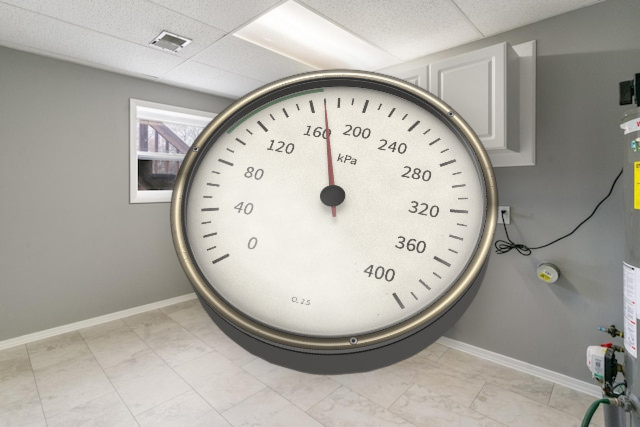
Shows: 170; kPa
